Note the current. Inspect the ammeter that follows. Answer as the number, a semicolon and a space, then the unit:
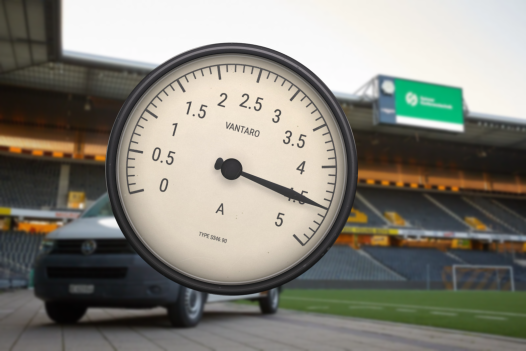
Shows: 4.5; A
